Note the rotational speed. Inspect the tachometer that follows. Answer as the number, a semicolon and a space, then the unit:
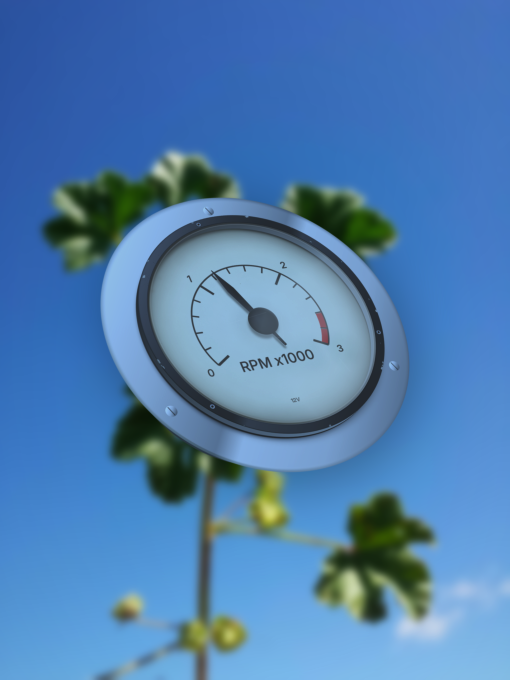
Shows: 1200; rpm
